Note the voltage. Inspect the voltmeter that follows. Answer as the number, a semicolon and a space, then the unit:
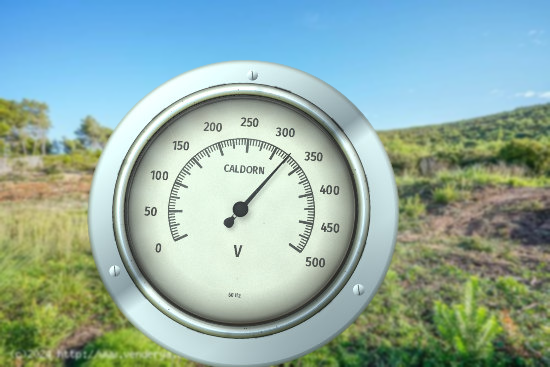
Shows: 325; V
